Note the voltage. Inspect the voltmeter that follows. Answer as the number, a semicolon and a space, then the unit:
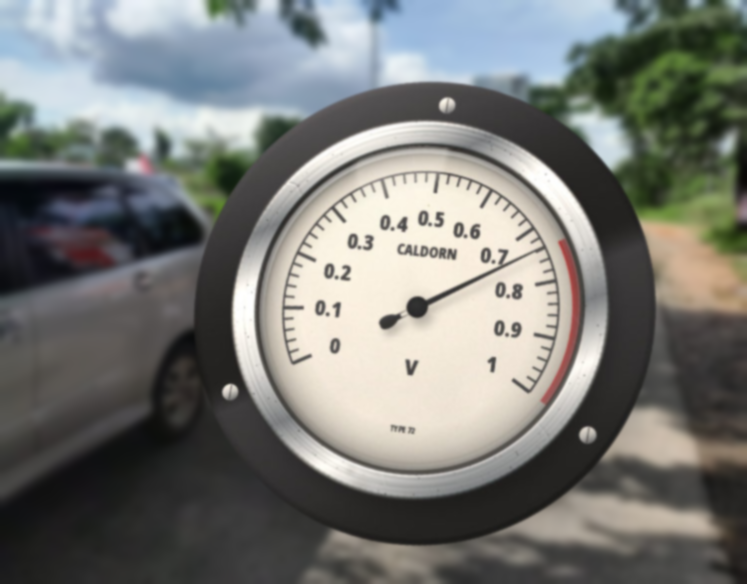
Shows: 0.74; V
